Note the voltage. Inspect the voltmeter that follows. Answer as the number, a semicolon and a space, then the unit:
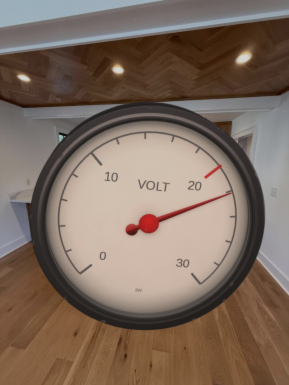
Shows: 22; V
